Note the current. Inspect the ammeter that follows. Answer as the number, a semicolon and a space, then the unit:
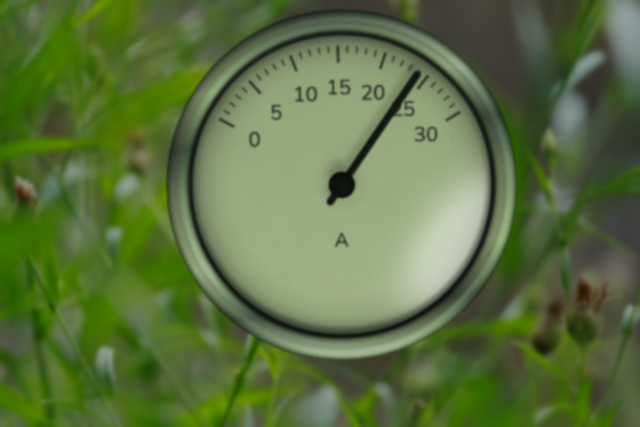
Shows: 24; A
